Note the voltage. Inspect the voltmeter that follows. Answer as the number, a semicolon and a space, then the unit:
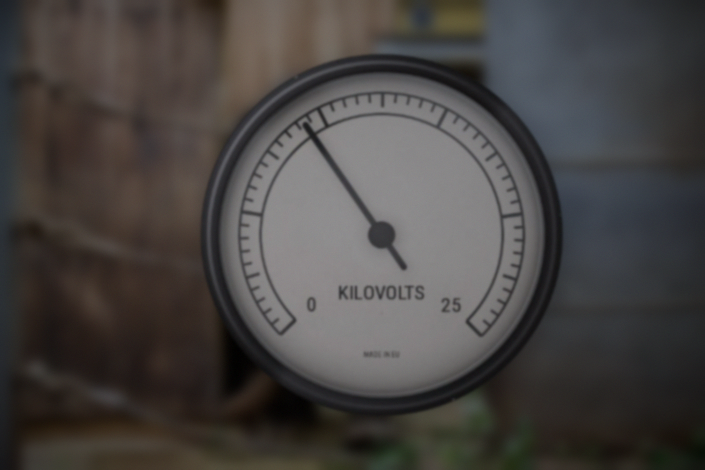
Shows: 9.25; kV
